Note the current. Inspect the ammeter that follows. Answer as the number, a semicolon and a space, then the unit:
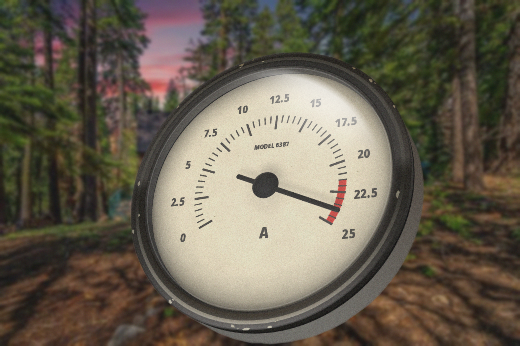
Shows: 24; A
